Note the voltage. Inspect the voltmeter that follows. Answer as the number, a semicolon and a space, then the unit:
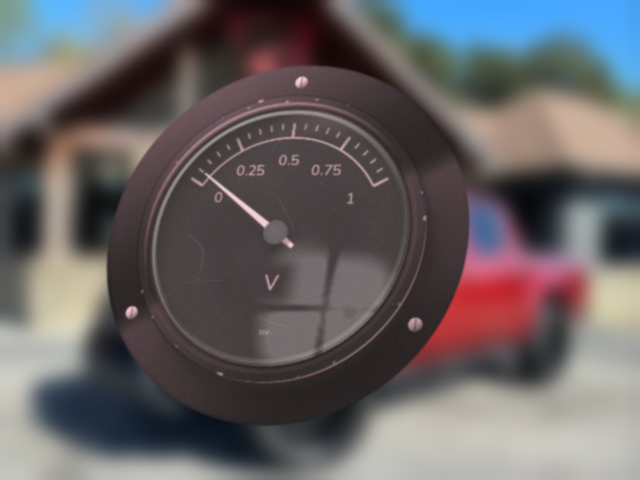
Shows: 0.05; V
